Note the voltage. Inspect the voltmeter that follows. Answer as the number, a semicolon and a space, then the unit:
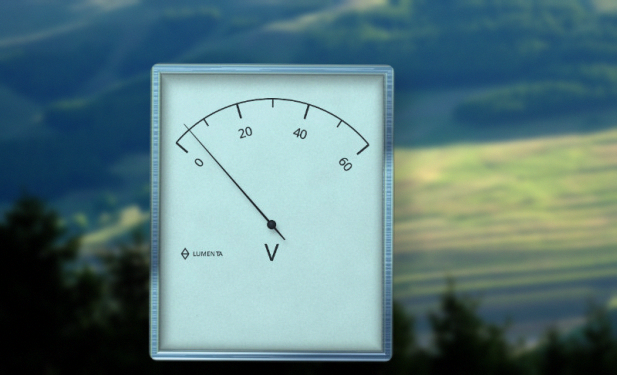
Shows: 5; V
